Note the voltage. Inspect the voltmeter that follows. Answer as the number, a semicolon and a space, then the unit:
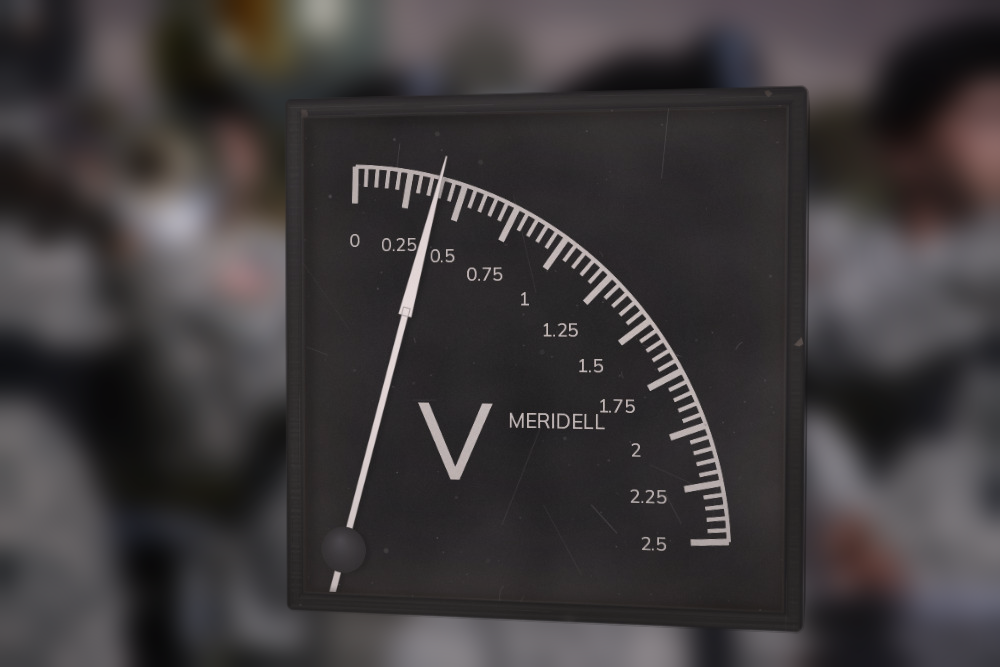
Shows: 0.4; V
